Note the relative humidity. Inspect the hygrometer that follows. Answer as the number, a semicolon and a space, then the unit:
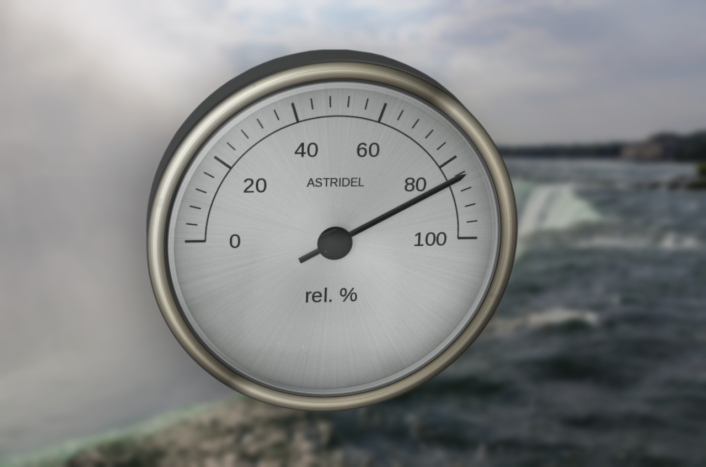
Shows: 84; %
